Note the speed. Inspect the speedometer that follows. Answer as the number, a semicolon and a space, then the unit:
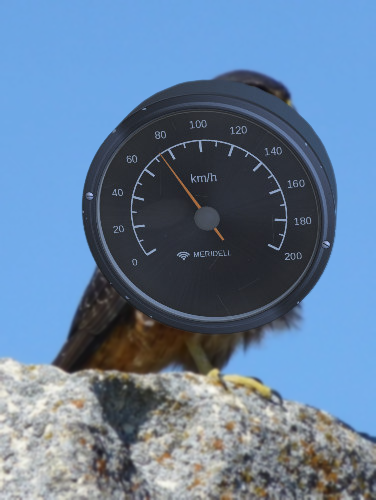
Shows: 75; km/h
